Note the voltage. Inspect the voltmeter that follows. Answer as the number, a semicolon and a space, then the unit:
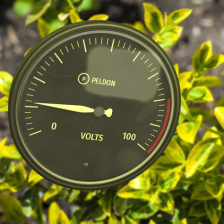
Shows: 12; V
